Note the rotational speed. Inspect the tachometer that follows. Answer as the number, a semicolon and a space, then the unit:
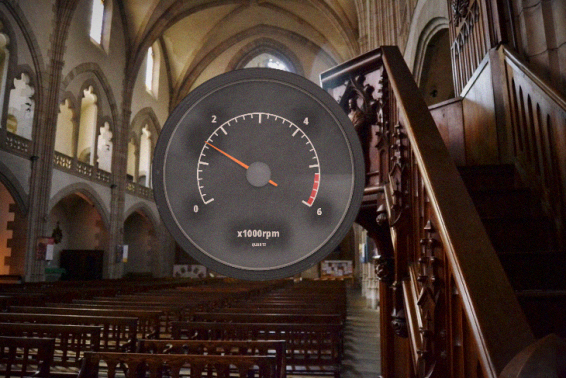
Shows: 1500; rpm
